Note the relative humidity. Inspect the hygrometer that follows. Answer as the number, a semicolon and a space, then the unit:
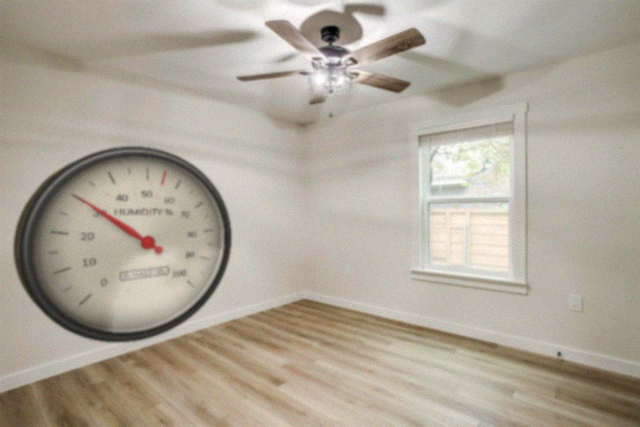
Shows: 30; %
